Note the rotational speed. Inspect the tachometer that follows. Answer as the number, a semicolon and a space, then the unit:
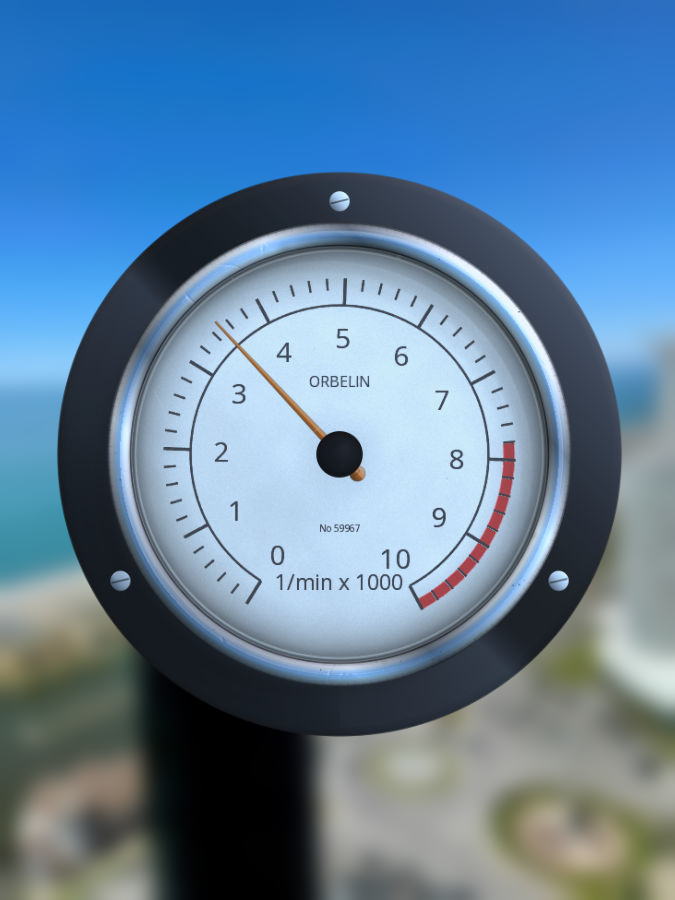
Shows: 3500; rpm
